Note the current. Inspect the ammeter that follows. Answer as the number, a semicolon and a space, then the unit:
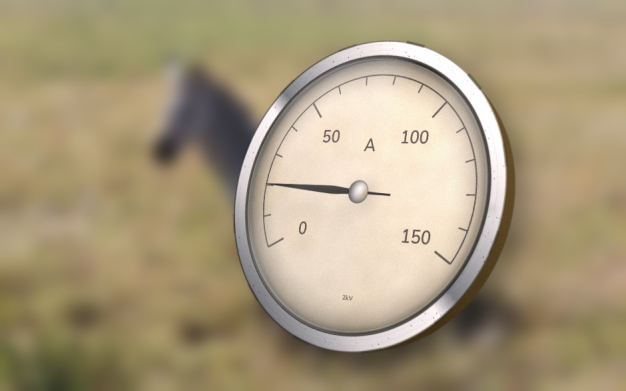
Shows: 20; A
